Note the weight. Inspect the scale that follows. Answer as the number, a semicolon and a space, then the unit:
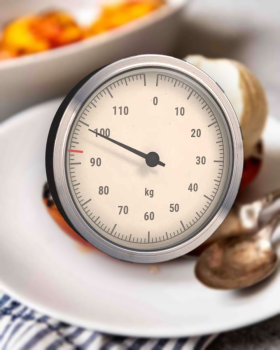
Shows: 99; kg
